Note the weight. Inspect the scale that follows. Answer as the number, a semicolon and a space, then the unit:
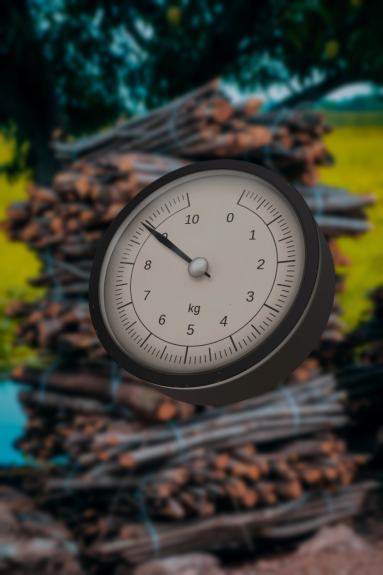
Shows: 8.9; kg
